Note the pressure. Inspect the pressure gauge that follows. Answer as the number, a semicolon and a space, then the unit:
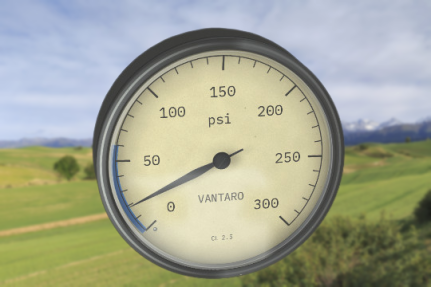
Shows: 20; psi
